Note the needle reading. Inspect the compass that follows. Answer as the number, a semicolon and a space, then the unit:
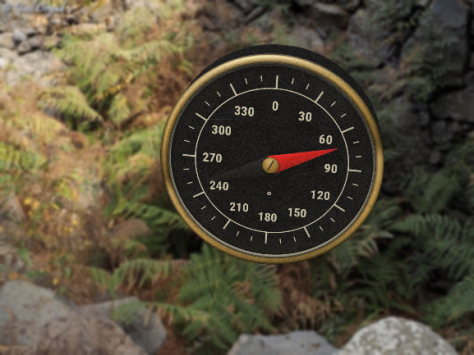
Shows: 70; °
